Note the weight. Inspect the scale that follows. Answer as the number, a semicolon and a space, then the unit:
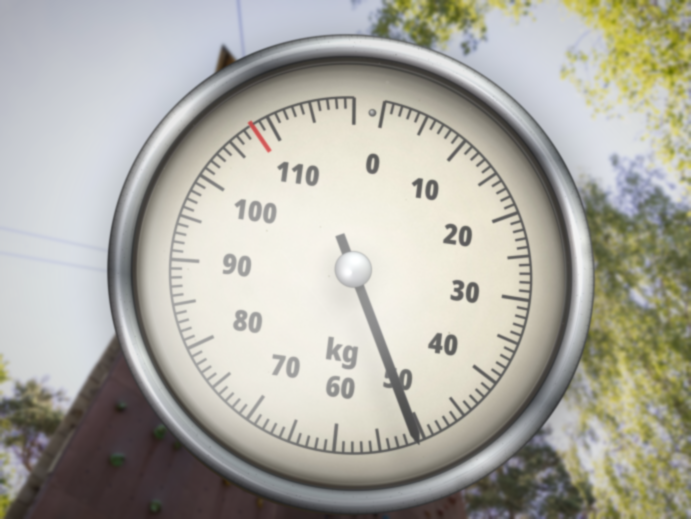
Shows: 51; kg
